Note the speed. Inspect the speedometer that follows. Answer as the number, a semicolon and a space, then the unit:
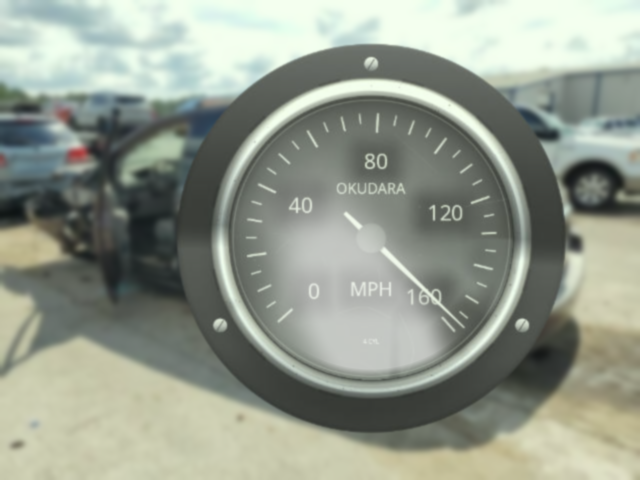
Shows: 157.5; mph
